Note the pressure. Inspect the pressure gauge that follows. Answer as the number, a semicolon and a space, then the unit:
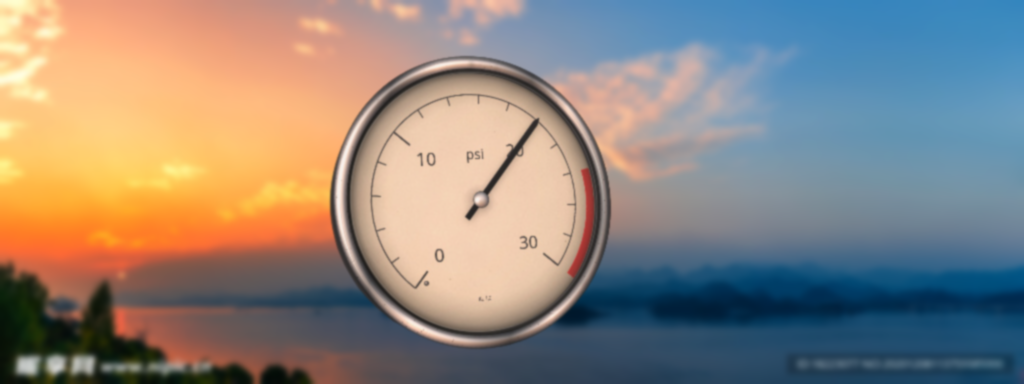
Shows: 20; psi
